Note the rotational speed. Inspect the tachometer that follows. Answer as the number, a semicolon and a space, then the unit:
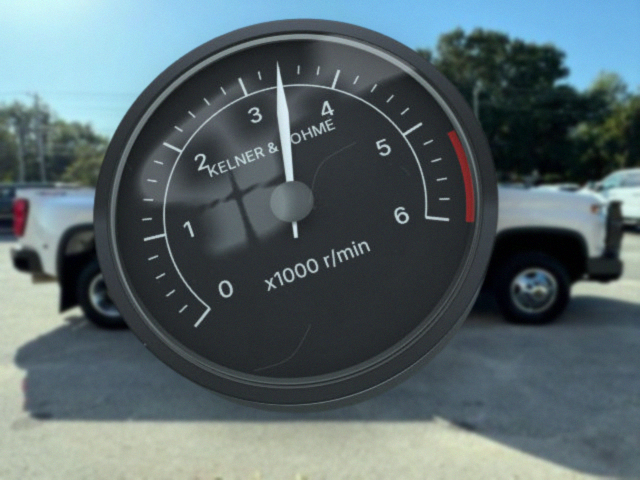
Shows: 3400; rpm
